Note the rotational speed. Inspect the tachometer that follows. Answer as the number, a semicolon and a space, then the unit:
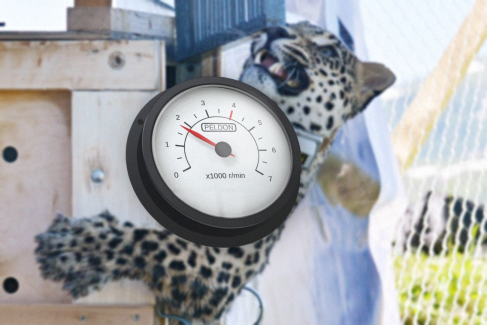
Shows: 1750; rpm
